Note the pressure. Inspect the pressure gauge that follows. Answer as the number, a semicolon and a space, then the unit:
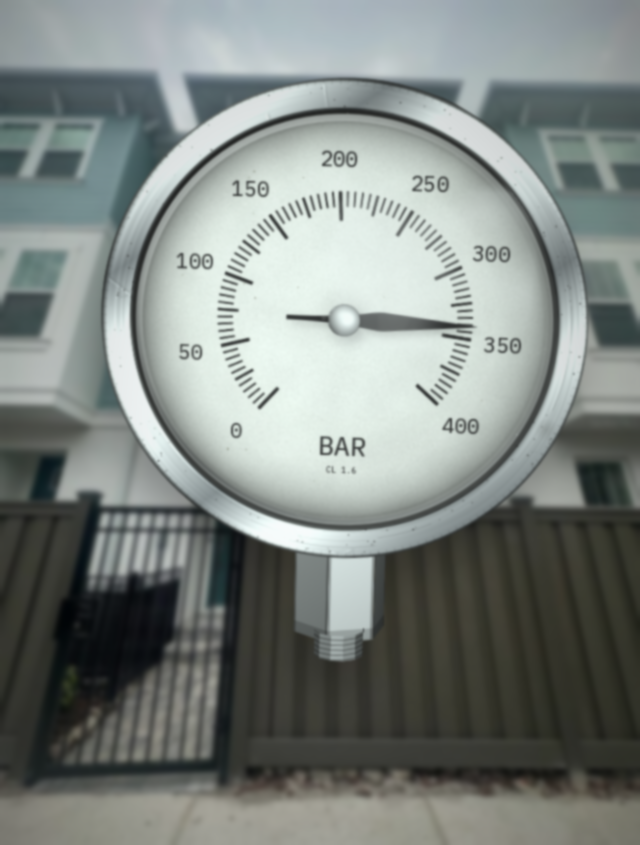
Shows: 340; bar
